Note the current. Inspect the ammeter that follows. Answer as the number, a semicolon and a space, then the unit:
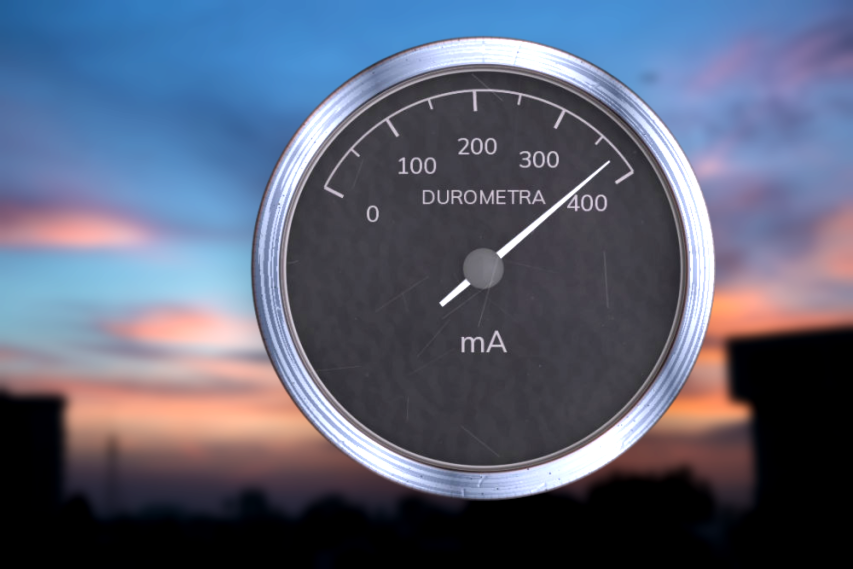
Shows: 375; mA
